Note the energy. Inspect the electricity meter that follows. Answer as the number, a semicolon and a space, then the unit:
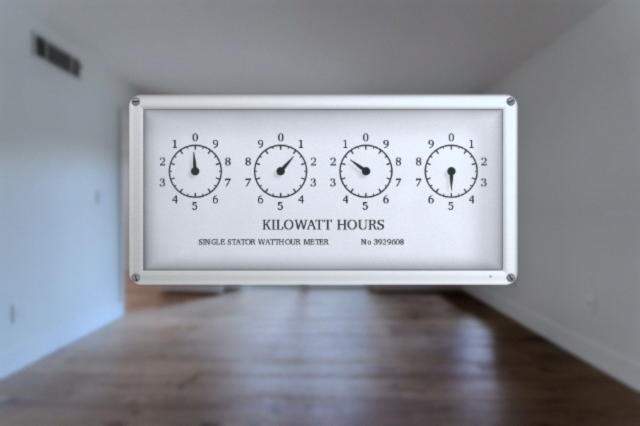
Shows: 115; kWh
